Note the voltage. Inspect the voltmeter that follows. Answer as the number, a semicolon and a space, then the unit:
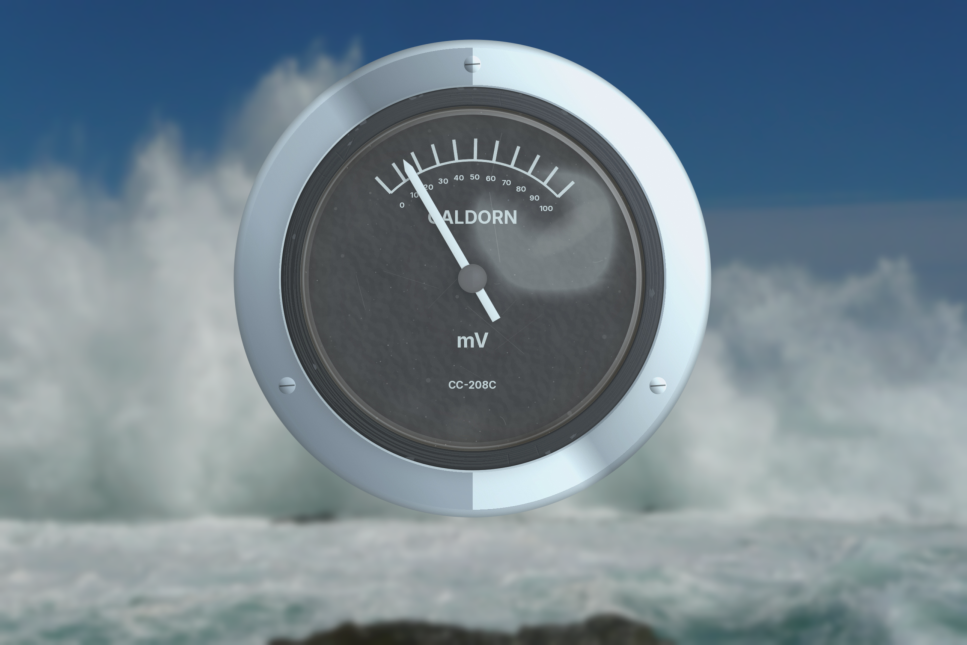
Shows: 15; mV
